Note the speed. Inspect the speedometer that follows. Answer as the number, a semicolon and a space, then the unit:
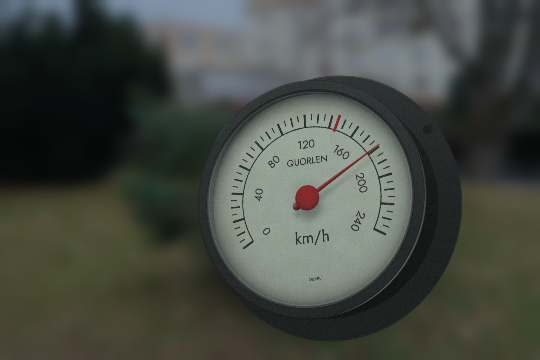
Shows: 180; km/h
